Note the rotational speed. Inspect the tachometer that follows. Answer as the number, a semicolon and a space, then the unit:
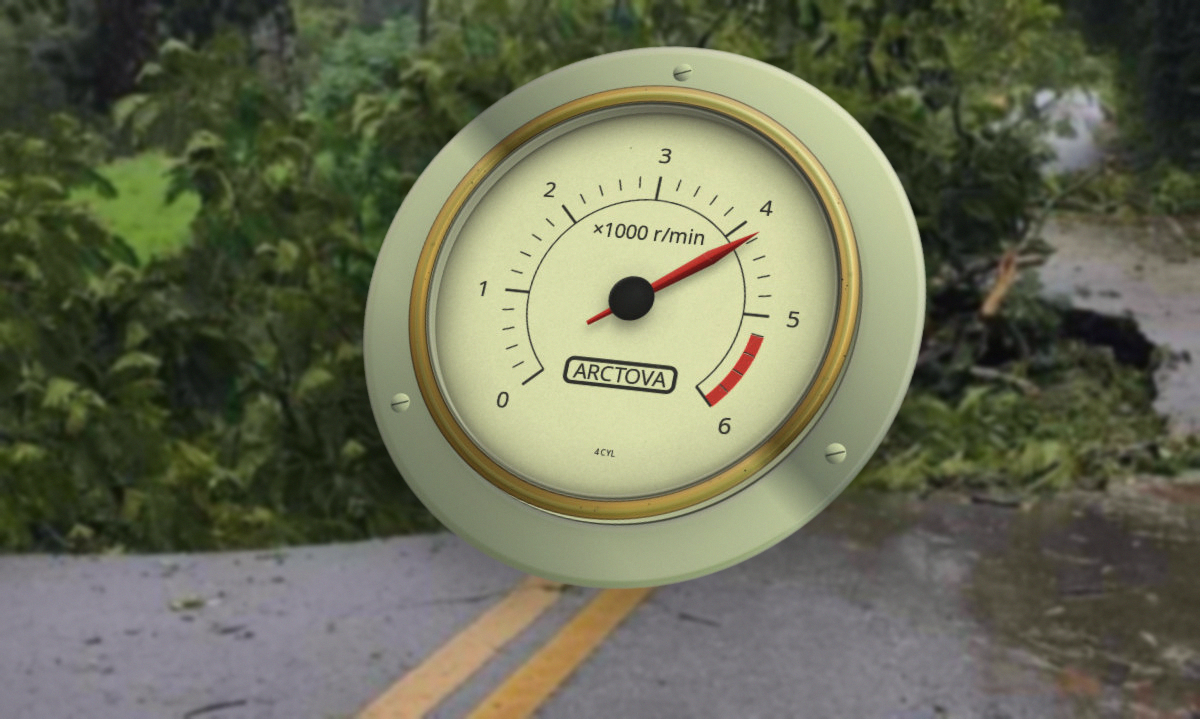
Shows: 4200; rpm
